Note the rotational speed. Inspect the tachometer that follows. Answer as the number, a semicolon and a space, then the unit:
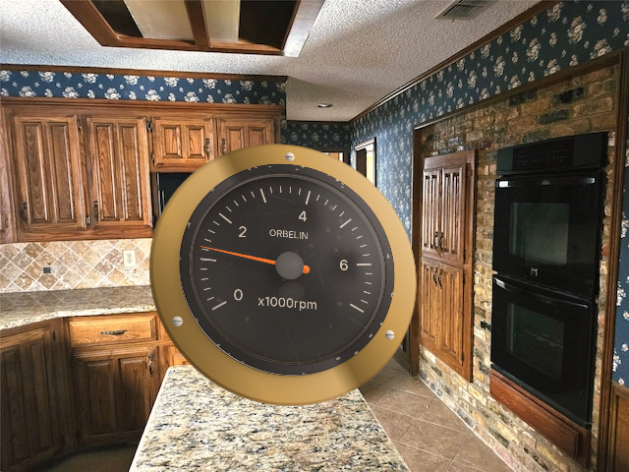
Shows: 1200; rpm
